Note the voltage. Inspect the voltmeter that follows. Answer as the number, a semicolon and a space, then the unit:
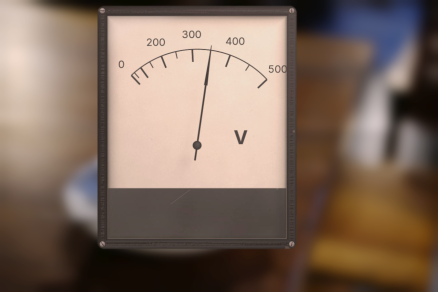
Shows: 350; V
